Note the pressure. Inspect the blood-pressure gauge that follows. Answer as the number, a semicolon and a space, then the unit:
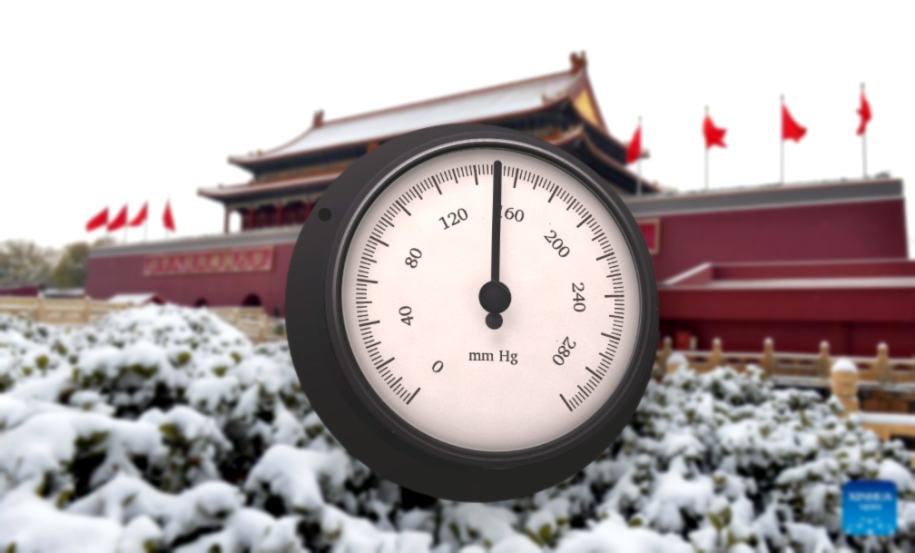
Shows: 150; mmHg
